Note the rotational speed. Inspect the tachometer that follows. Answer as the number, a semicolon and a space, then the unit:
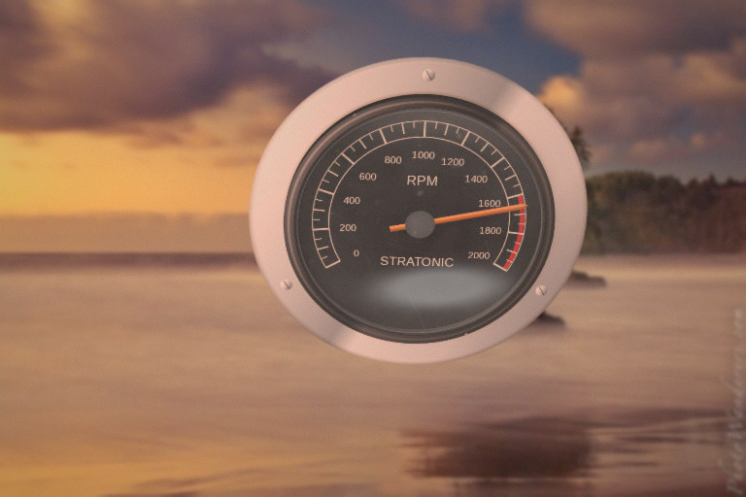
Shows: 1650; rpm
